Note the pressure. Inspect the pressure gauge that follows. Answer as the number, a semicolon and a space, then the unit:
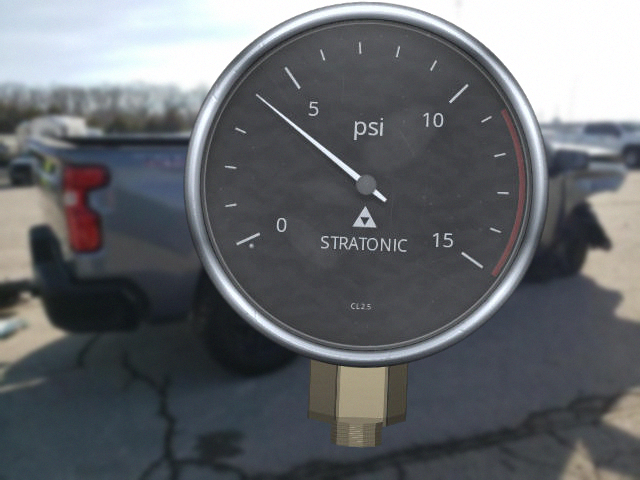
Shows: 4; psi
